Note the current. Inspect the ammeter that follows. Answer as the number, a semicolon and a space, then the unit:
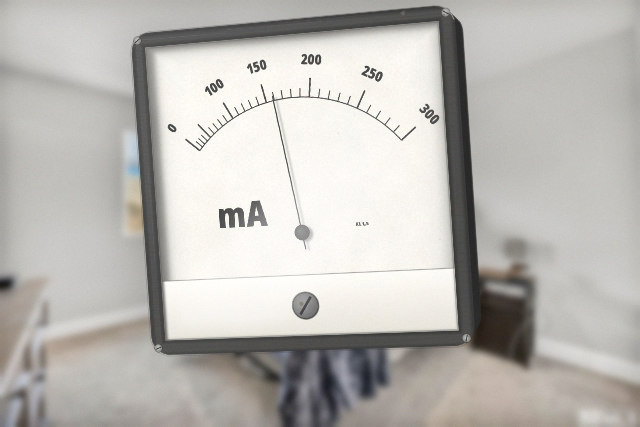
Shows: 160; mA
